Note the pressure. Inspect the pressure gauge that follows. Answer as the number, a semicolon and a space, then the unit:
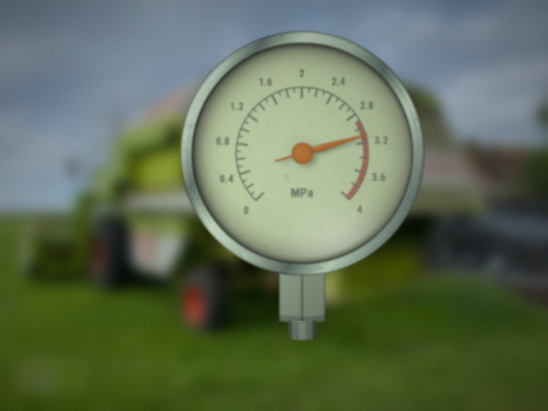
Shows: 3.1; MPa
